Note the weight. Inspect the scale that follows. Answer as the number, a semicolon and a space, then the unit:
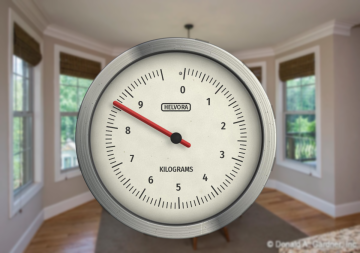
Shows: 8.6; kg
